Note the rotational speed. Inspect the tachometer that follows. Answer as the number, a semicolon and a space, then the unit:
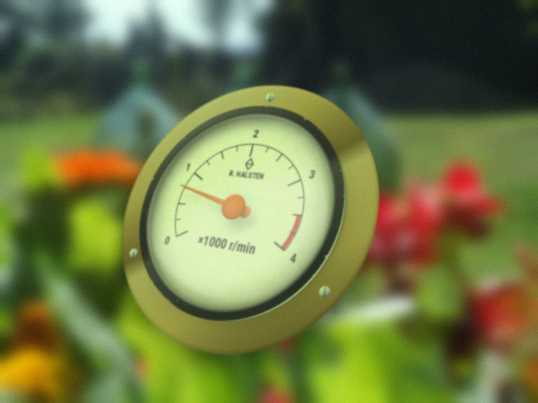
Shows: 750; rpm
